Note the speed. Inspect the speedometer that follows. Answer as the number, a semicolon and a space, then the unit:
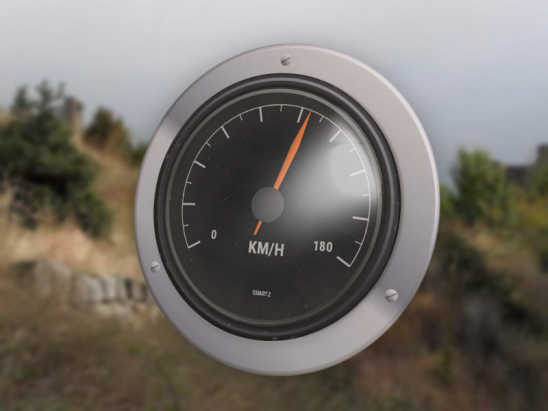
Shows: 105; km/h
